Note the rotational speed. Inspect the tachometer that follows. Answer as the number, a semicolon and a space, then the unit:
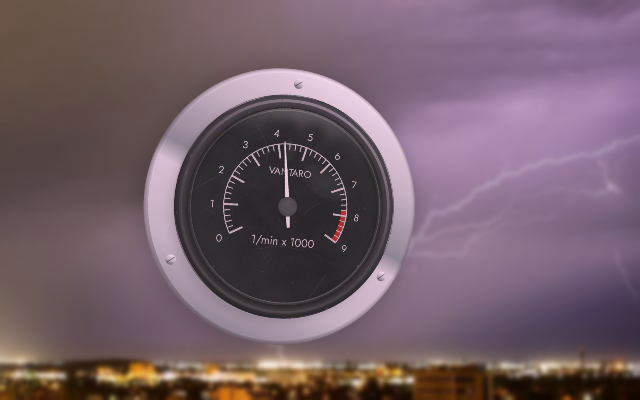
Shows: 4200; rpm
